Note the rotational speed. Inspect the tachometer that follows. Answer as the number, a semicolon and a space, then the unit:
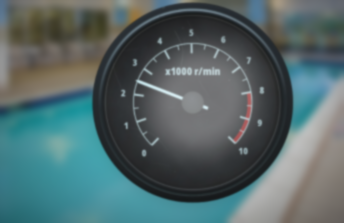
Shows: 2500; rpm
